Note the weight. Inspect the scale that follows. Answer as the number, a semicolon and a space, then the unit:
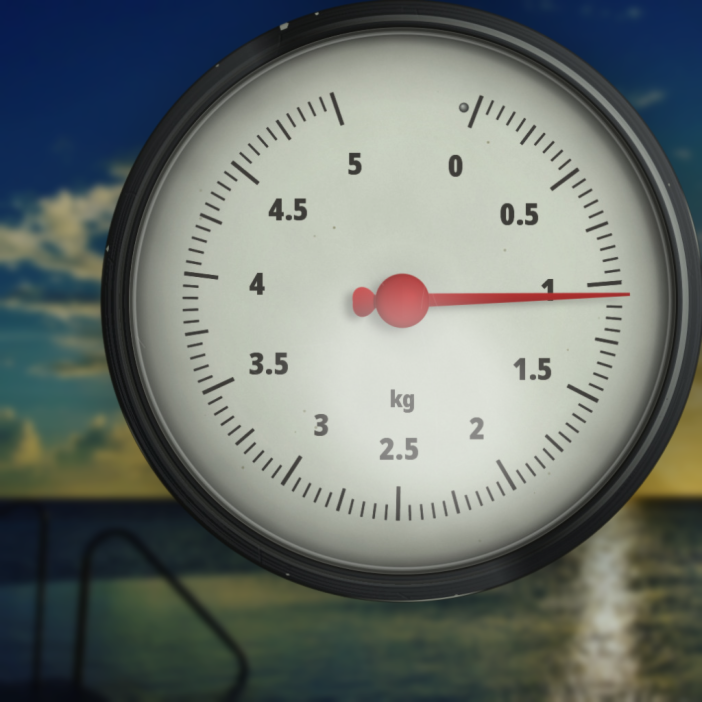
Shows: 1.05; kg
